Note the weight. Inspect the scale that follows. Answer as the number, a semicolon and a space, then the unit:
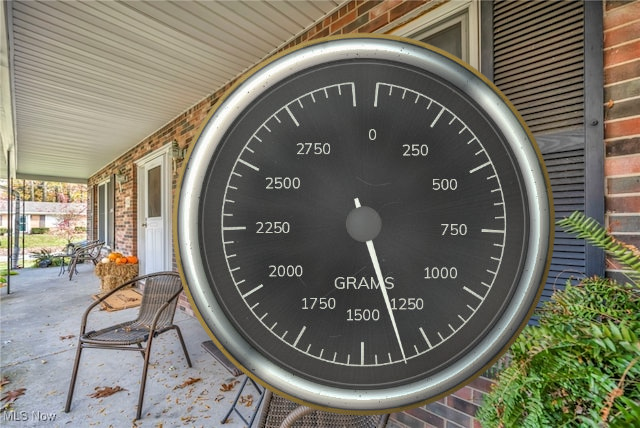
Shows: 1350; g
